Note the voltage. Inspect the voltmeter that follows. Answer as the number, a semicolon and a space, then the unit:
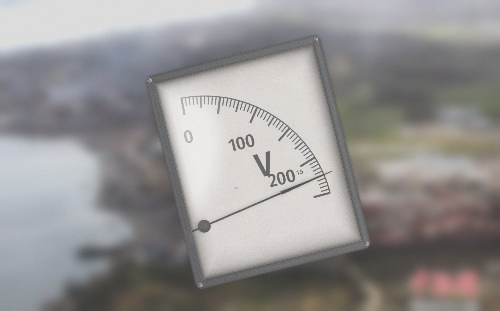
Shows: 225; V
